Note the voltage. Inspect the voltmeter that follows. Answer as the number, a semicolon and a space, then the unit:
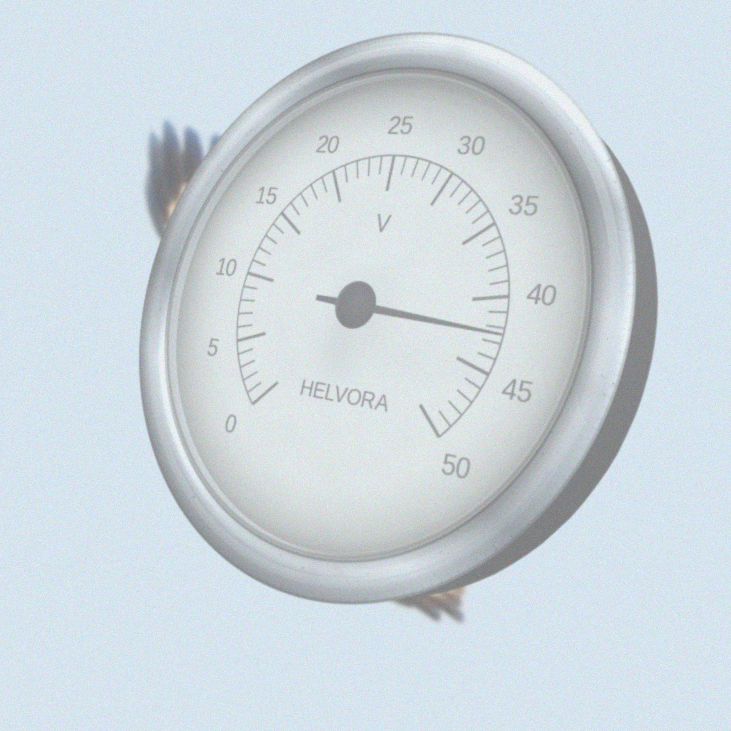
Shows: 42.5; V
